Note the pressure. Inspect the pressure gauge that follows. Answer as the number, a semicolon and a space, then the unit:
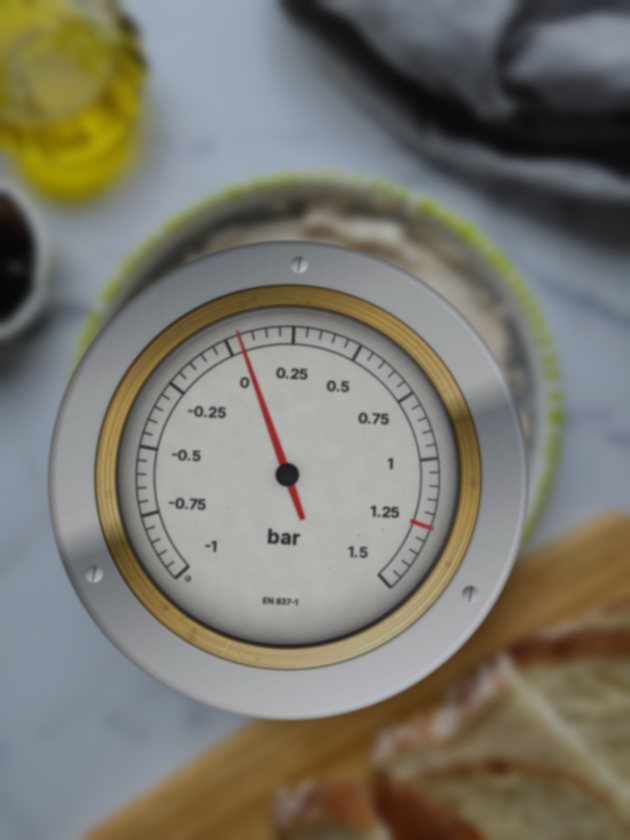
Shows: 0.05; bar
